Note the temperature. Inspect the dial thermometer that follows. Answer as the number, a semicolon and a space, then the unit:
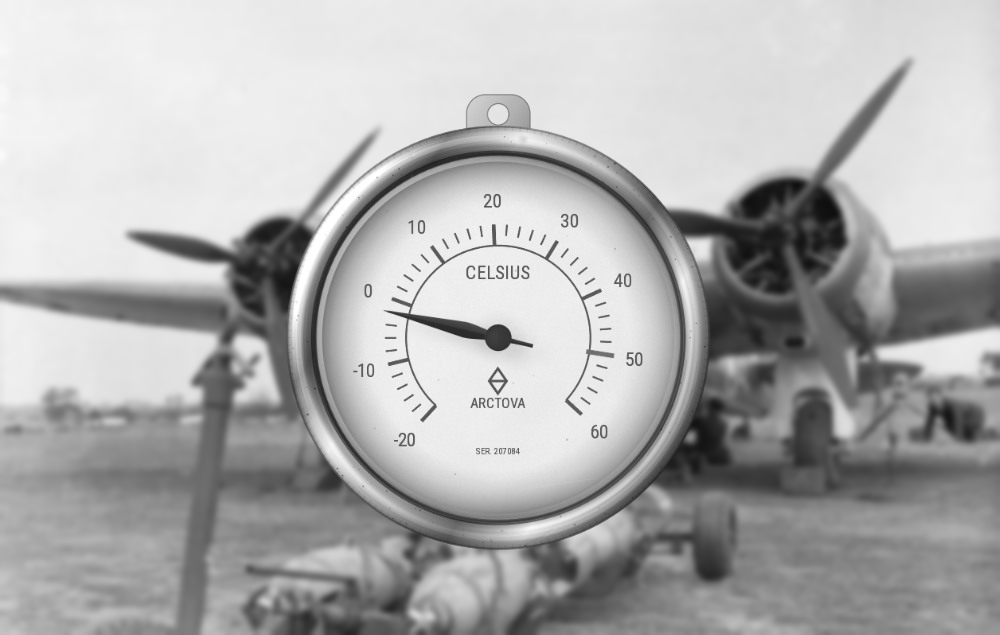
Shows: -2; °C
